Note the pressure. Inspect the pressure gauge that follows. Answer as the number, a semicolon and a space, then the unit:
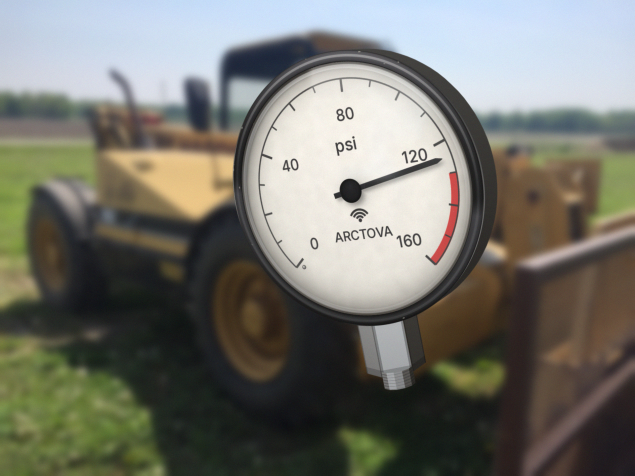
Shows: 125; psi
